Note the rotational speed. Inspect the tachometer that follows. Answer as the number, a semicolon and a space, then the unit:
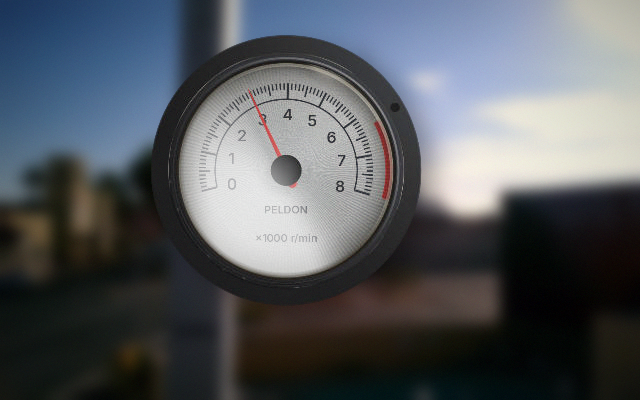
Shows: 3000; rpm
